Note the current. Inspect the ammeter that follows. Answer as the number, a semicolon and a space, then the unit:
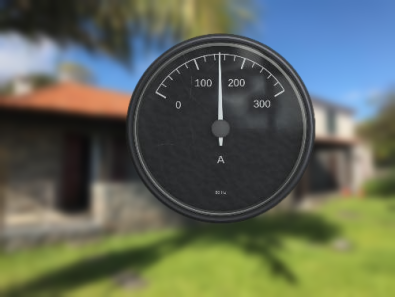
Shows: 150; A
